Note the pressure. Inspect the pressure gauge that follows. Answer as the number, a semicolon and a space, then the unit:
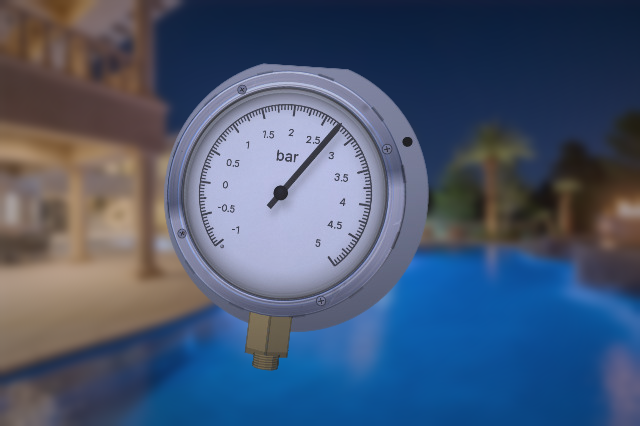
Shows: 2.75; bar
